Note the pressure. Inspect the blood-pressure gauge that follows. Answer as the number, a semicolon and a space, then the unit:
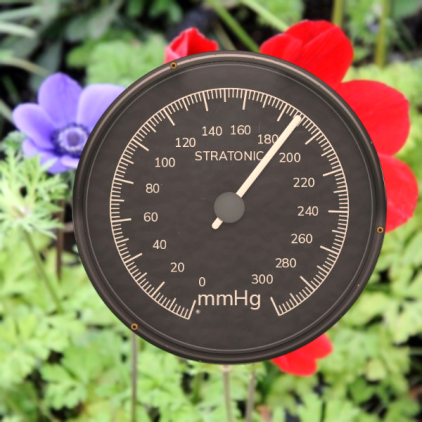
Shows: 188; mmHg
